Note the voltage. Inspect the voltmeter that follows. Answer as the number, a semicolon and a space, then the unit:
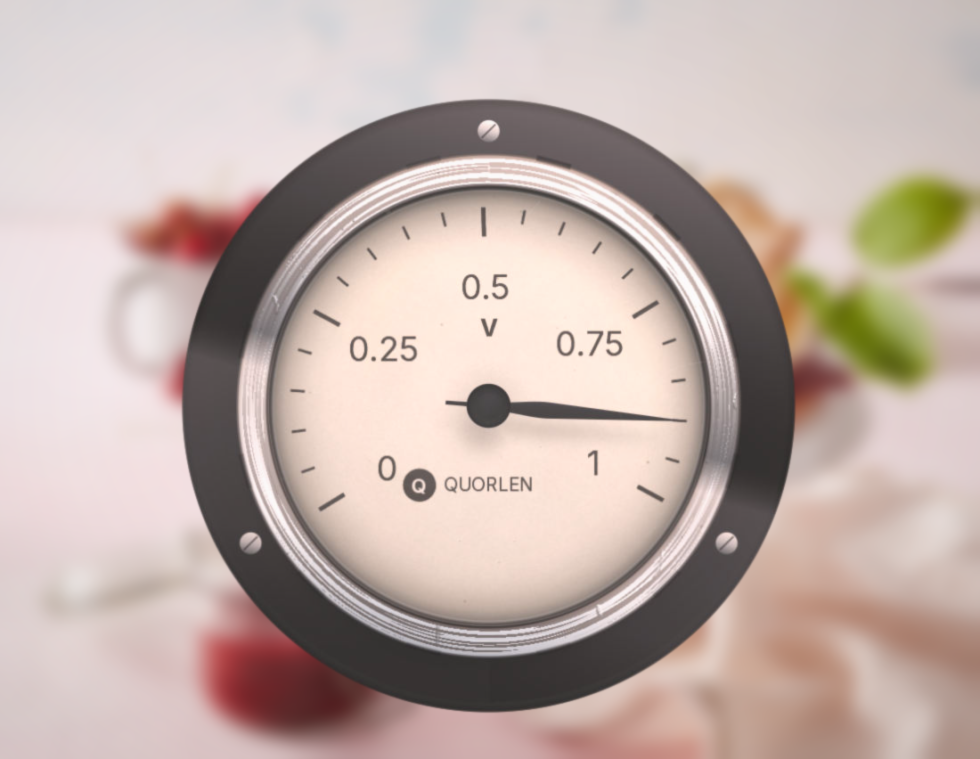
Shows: 0.9; V
